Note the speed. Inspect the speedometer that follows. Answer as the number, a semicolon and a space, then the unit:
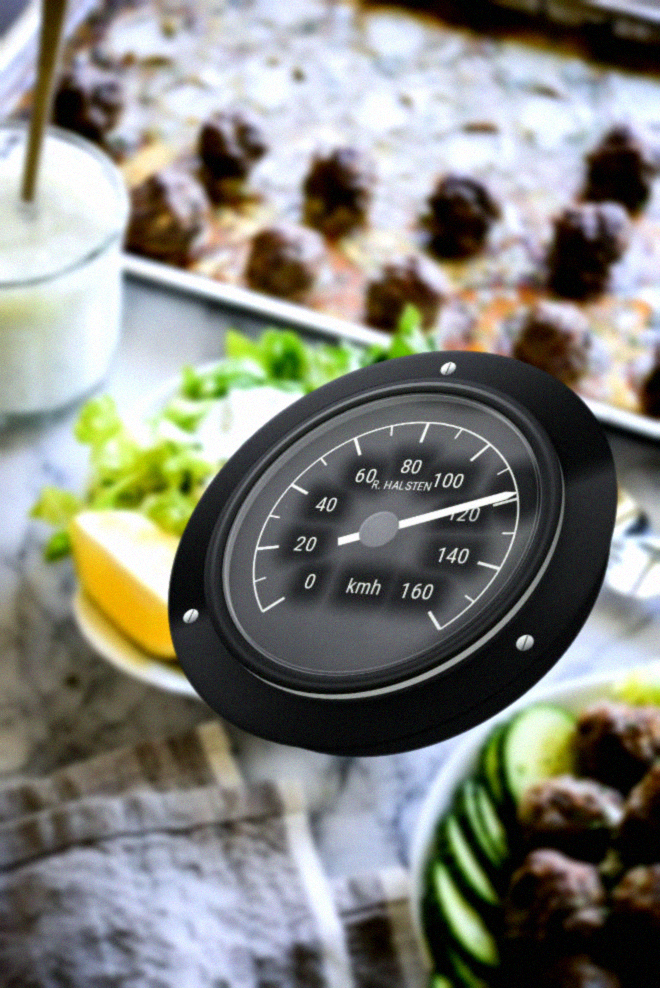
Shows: 120; km/h
